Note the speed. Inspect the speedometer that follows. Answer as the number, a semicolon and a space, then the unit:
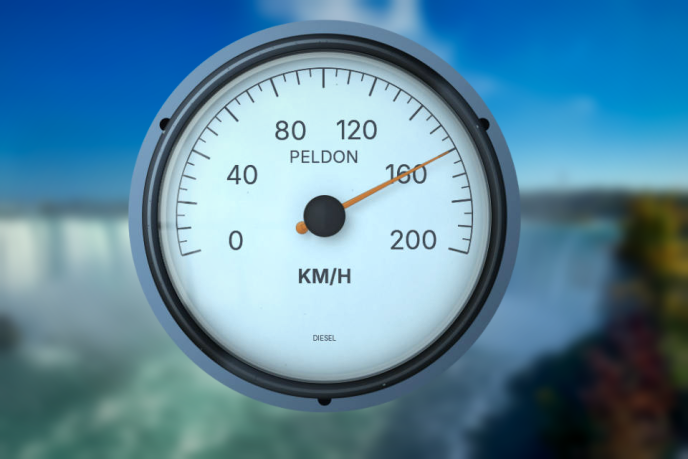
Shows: 160; km/h
